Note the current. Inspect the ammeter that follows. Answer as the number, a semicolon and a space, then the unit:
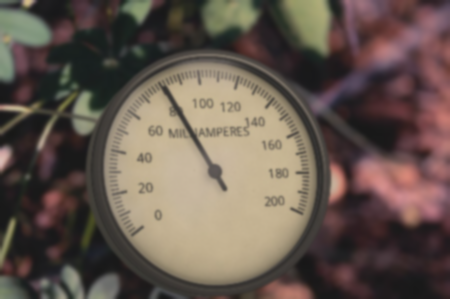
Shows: 80; mA
